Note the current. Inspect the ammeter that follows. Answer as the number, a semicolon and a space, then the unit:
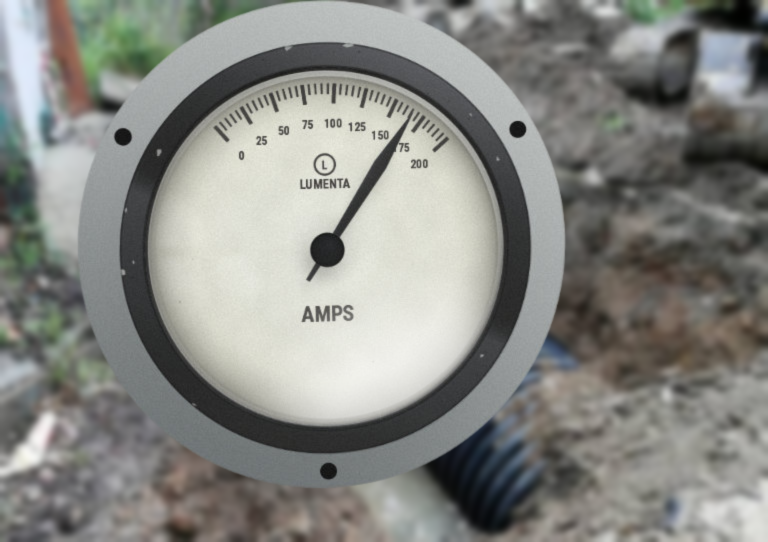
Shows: 165; A
